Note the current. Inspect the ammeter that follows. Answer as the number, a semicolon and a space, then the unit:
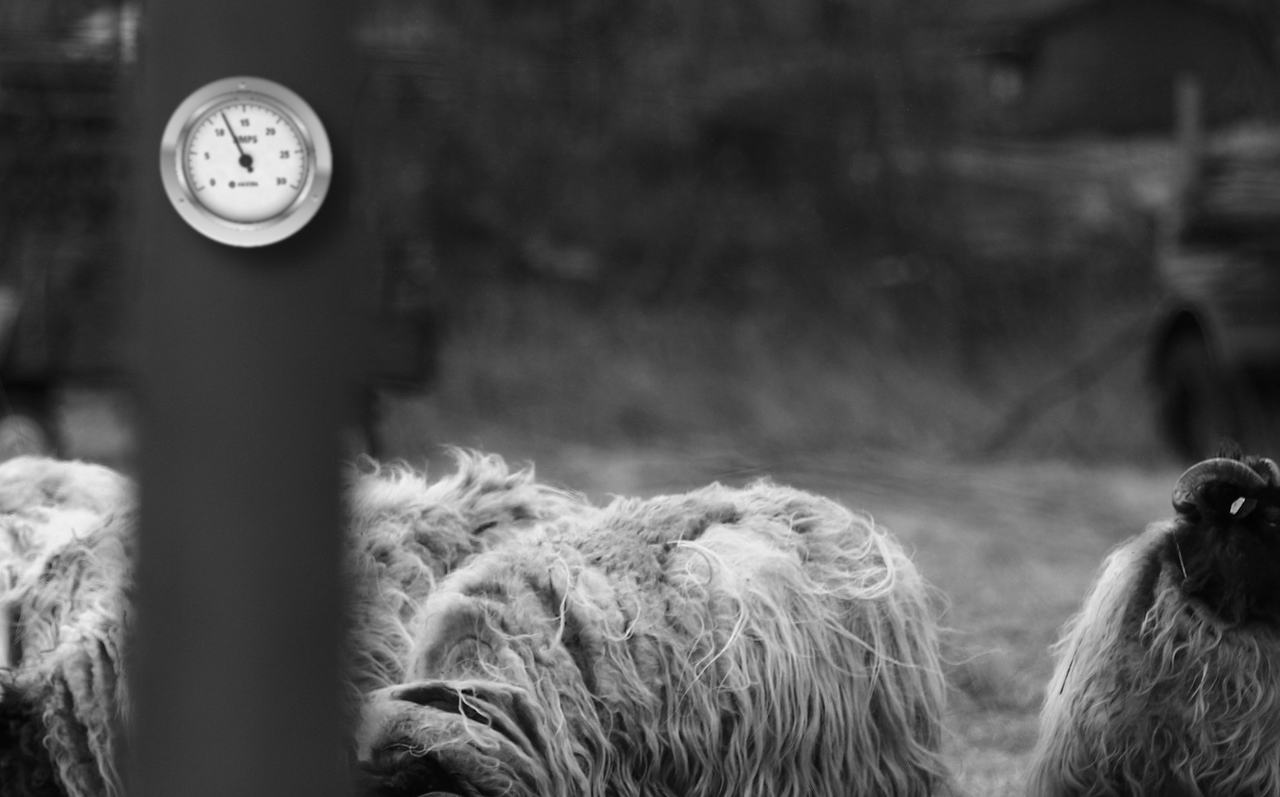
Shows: 12; A
